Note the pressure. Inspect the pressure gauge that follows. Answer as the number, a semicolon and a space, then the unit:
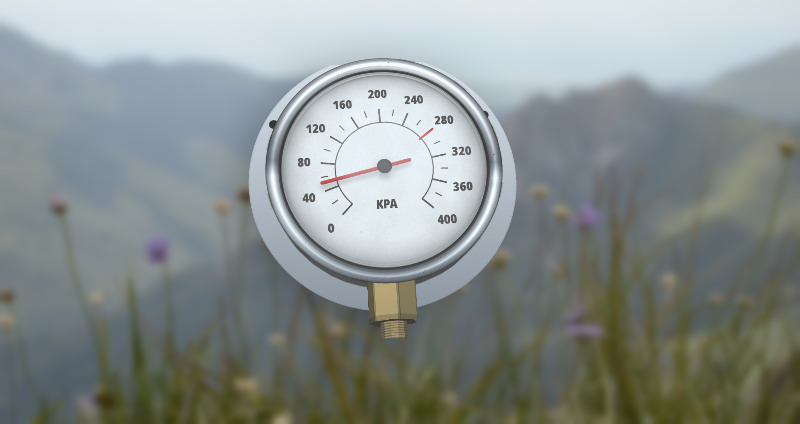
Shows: 50; kPa
